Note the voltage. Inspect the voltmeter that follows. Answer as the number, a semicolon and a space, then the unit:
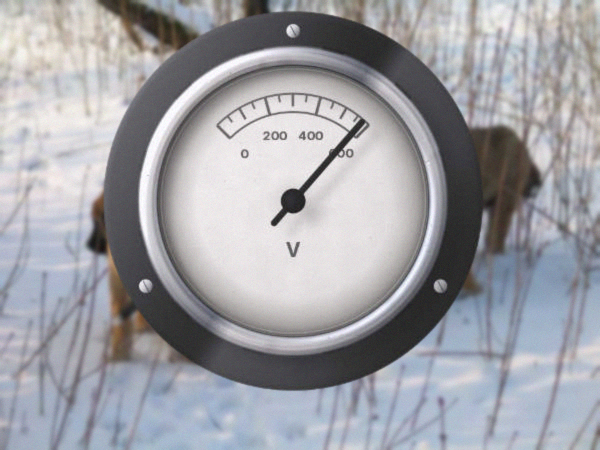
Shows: 575; V
